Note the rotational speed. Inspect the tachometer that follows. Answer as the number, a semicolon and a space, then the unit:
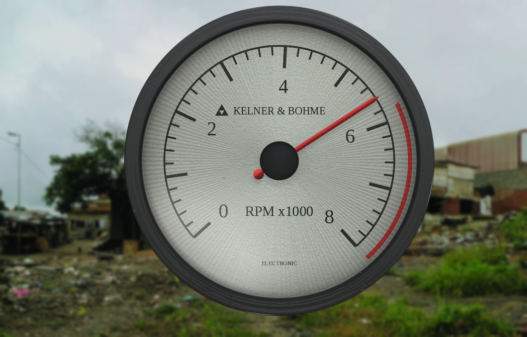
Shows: 5600; rpm
